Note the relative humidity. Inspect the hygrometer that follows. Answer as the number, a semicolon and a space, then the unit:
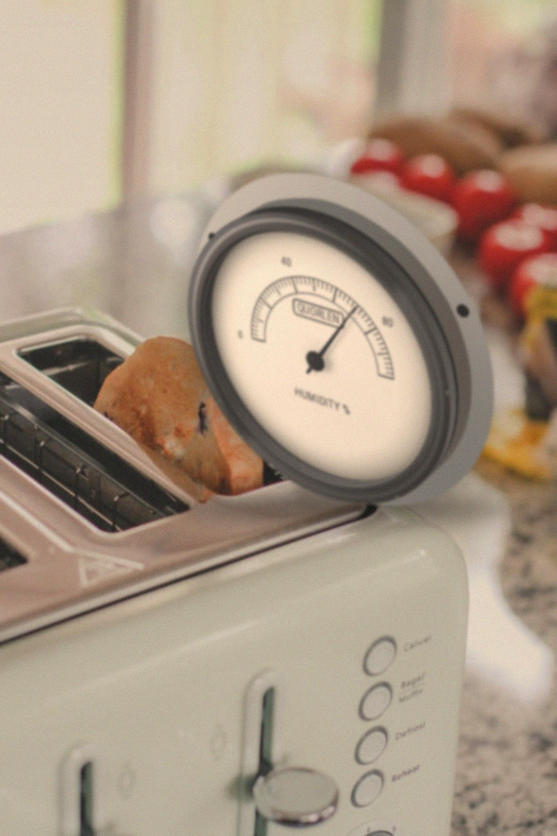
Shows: 70; %
